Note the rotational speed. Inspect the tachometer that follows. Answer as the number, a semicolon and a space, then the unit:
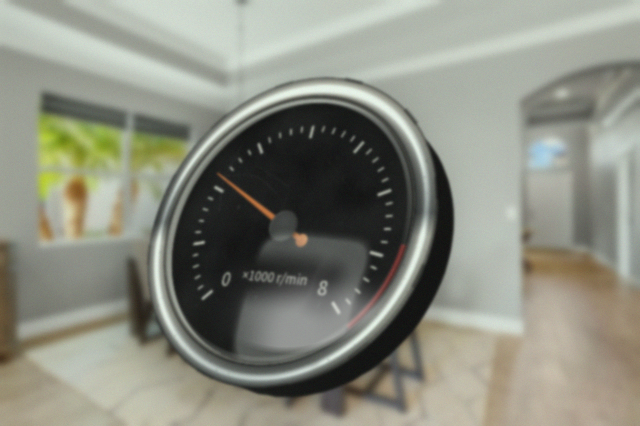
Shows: 2200; rpm
